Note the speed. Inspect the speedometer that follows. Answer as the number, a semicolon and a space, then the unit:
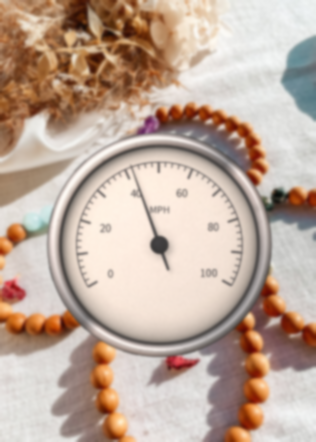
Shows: 42; mph
